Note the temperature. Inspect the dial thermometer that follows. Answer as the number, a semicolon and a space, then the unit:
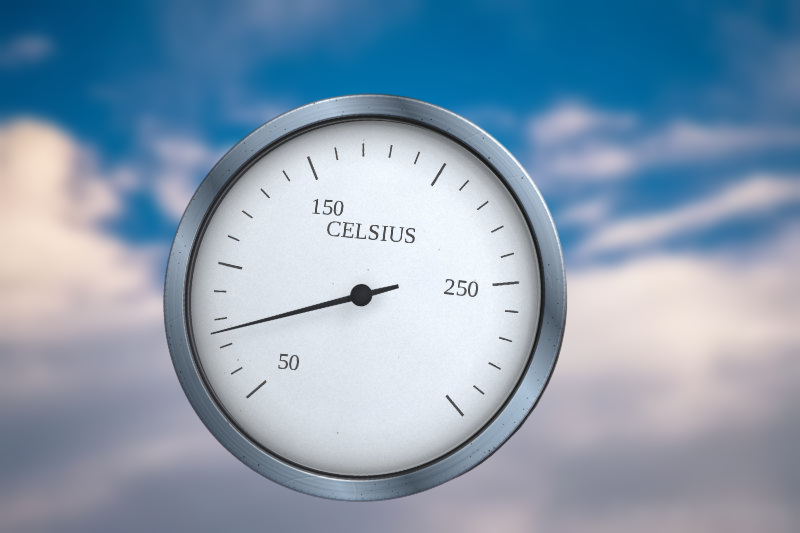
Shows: 75; °C
